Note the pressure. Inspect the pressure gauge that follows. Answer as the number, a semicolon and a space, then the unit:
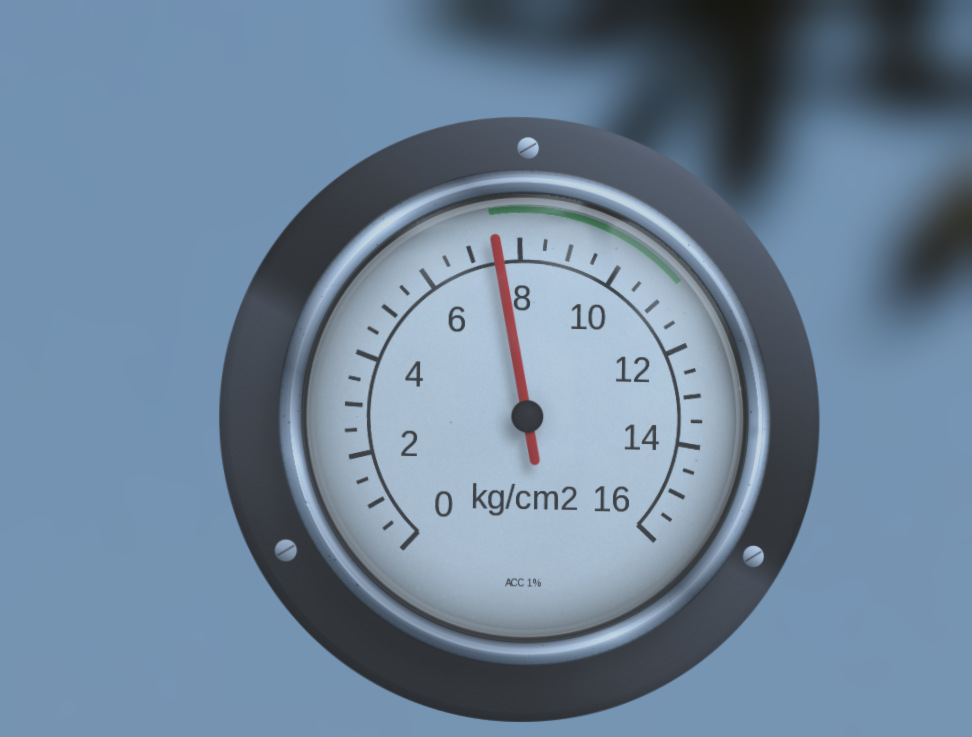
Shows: 7.5; kg/cm²
